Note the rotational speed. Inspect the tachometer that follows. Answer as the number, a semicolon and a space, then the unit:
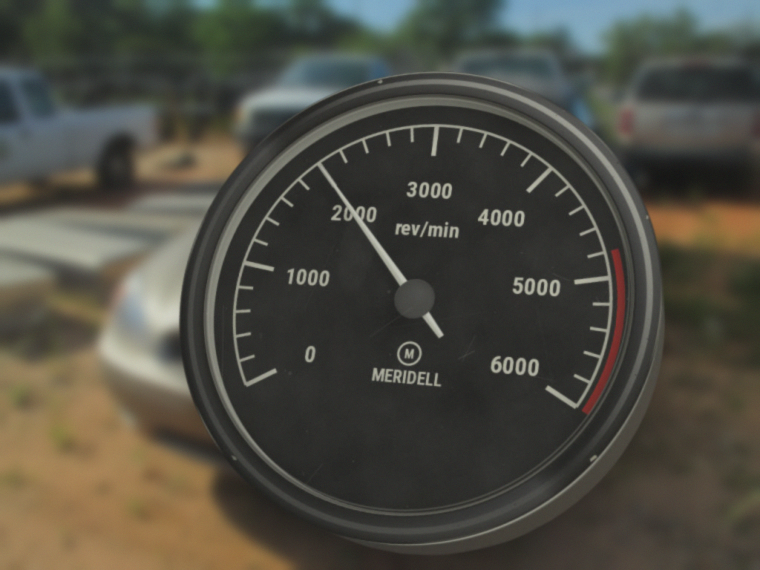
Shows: 2000; rpm
